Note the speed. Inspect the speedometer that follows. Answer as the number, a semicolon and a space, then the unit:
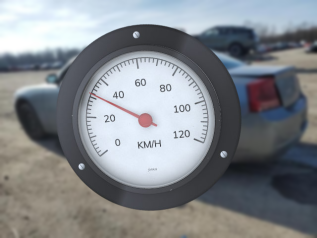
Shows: 32; km/h
